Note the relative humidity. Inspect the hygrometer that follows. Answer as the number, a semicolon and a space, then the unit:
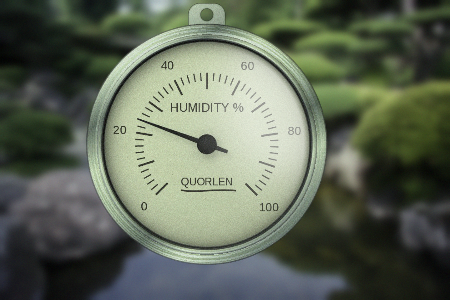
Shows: 24; %
